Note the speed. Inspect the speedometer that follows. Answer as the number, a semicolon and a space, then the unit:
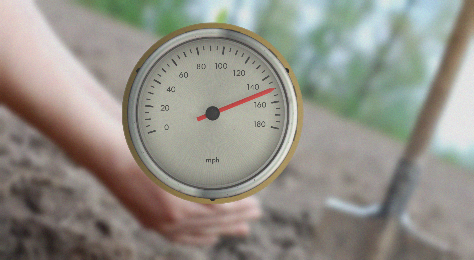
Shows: 150; mph
